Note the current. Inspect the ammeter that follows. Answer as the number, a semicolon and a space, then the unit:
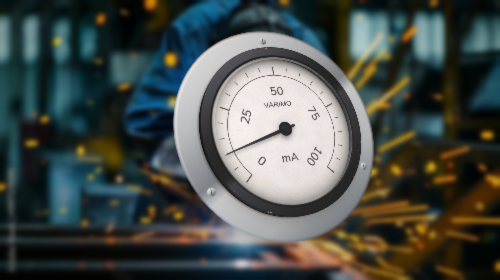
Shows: 10; mA
